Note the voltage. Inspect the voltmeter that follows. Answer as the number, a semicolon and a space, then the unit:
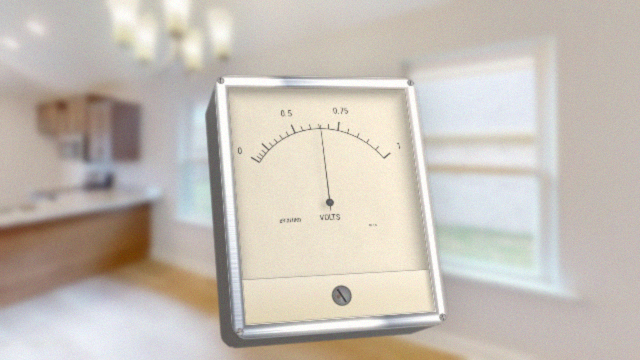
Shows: 0.65; V
